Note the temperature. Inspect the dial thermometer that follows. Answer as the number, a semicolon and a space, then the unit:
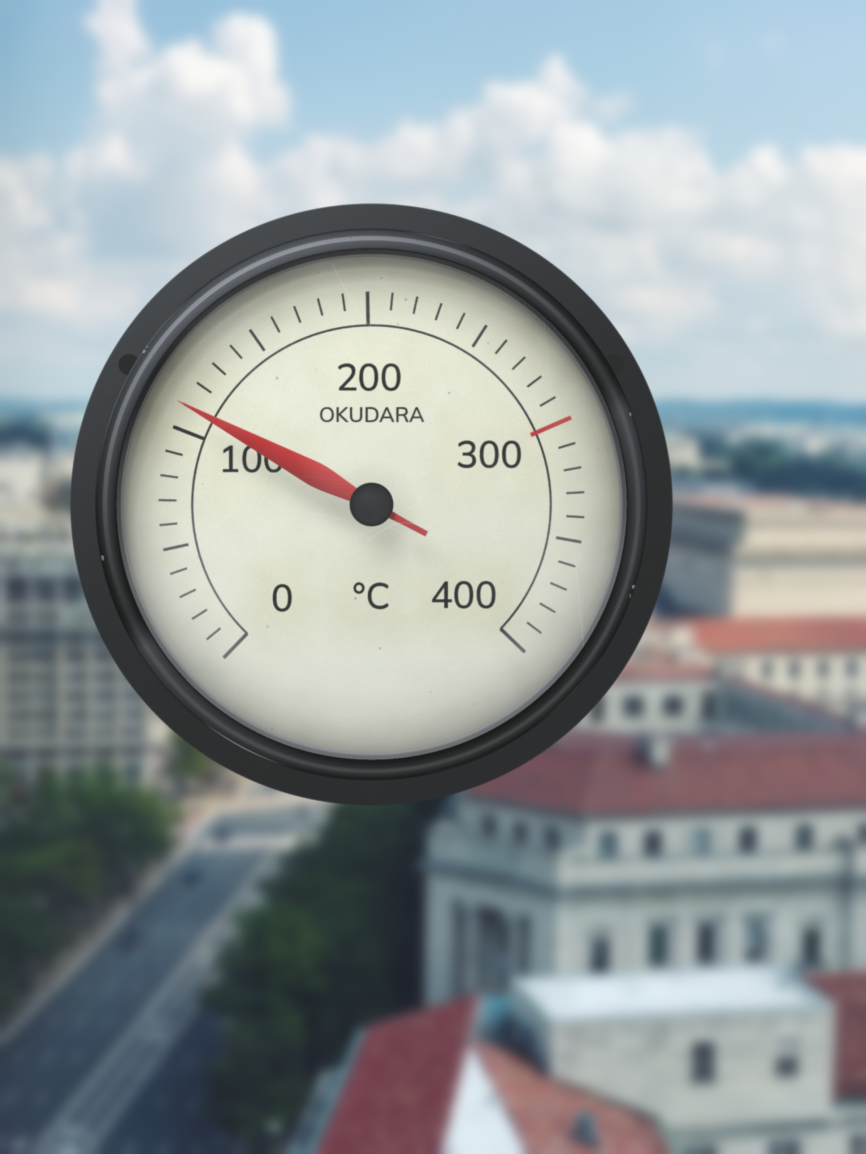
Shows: 110; °C
